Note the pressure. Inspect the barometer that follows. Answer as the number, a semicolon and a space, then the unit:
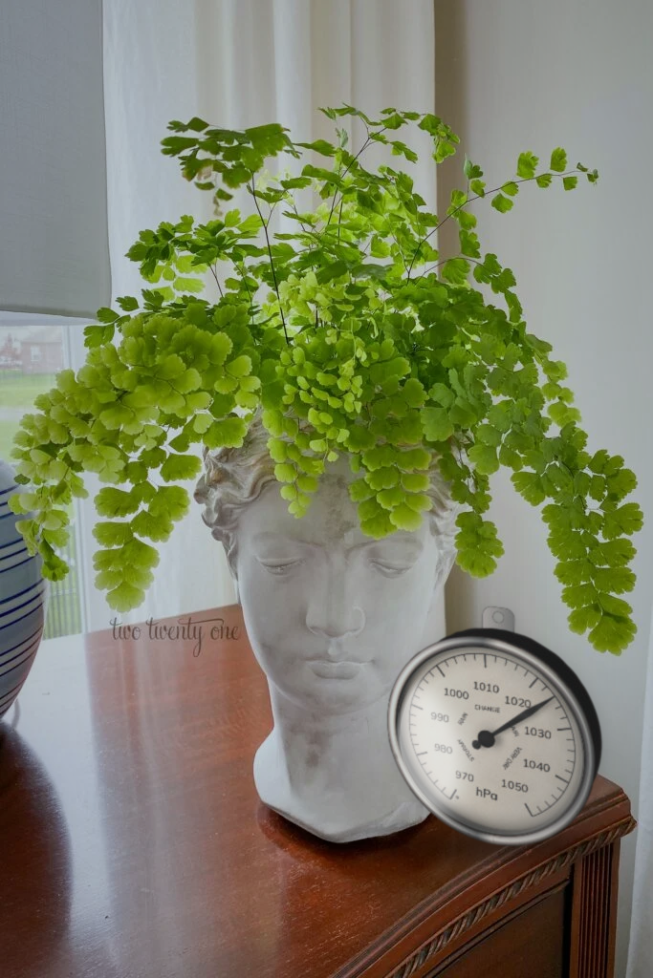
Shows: 1024; hPa
